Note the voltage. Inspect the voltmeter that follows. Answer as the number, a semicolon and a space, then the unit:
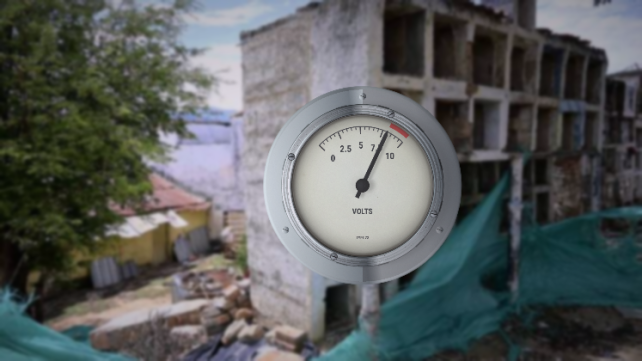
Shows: 8; V
